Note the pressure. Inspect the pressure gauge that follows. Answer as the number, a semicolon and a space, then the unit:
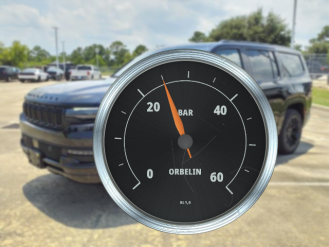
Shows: 25; bar
